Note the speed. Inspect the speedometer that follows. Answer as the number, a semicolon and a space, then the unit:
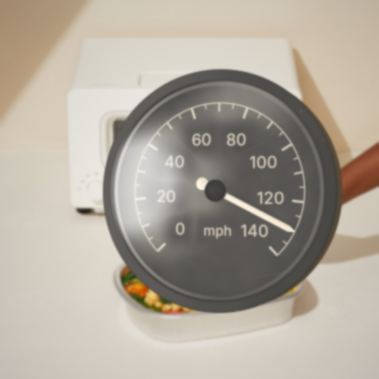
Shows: 130; mph
